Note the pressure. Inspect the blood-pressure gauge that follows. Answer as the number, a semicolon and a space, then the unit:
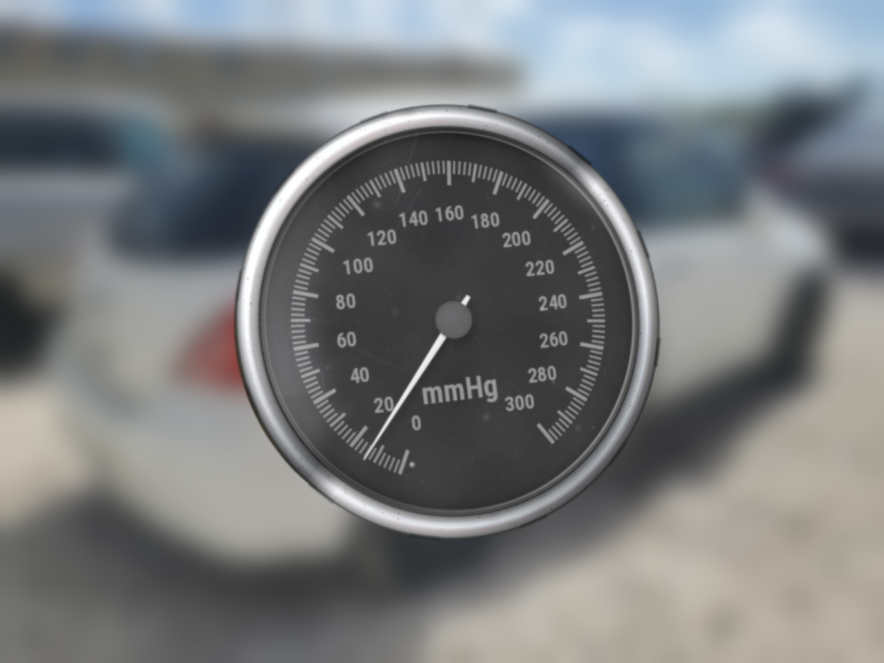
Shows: 14; mmHg
